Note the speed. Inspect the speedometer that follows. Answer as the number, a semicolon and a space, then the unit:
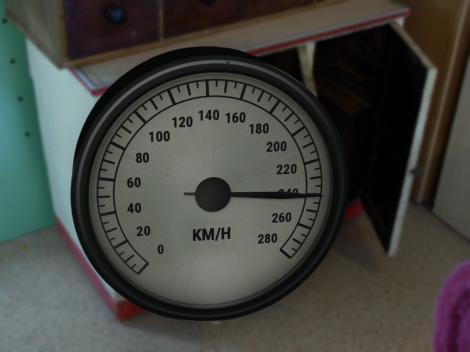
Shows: 240; km/h
